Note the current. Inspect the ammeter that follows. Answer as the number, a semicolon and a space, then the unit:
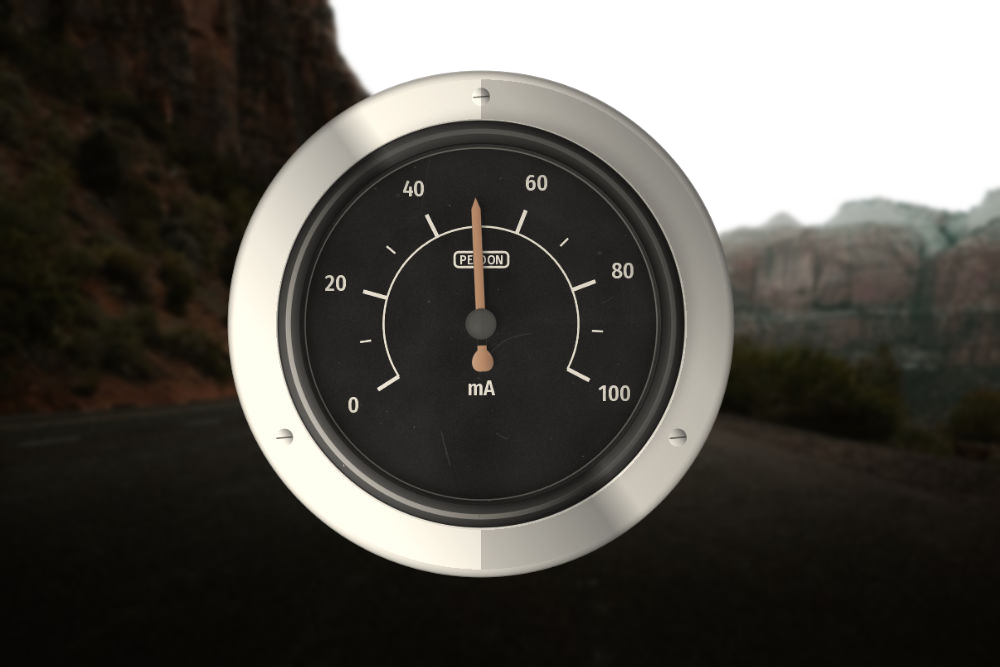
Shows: 50; mA
